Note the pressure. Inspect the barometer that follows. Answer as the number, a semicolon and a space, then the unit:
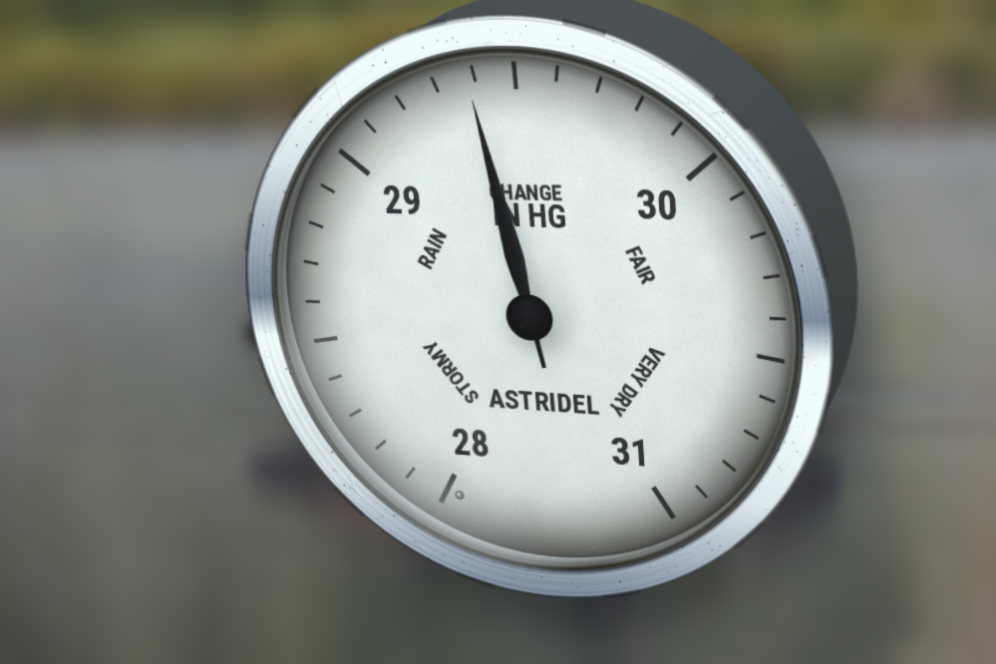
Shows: 29.4; inHg
